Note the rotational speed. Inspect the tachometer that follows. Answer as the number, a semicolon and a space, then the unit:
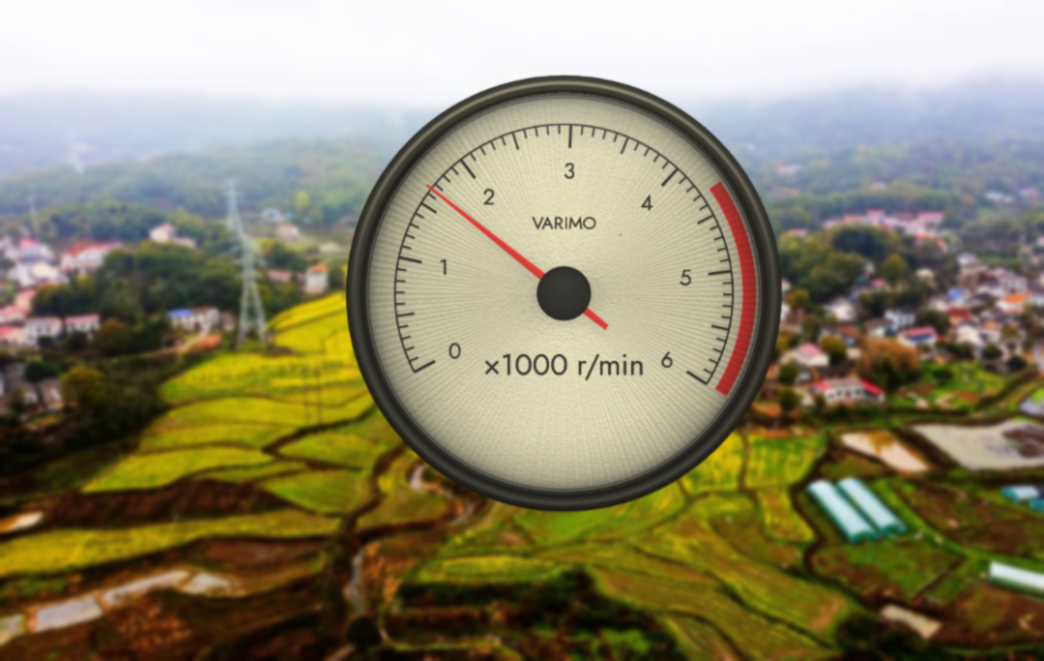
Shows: 1650; rpm
